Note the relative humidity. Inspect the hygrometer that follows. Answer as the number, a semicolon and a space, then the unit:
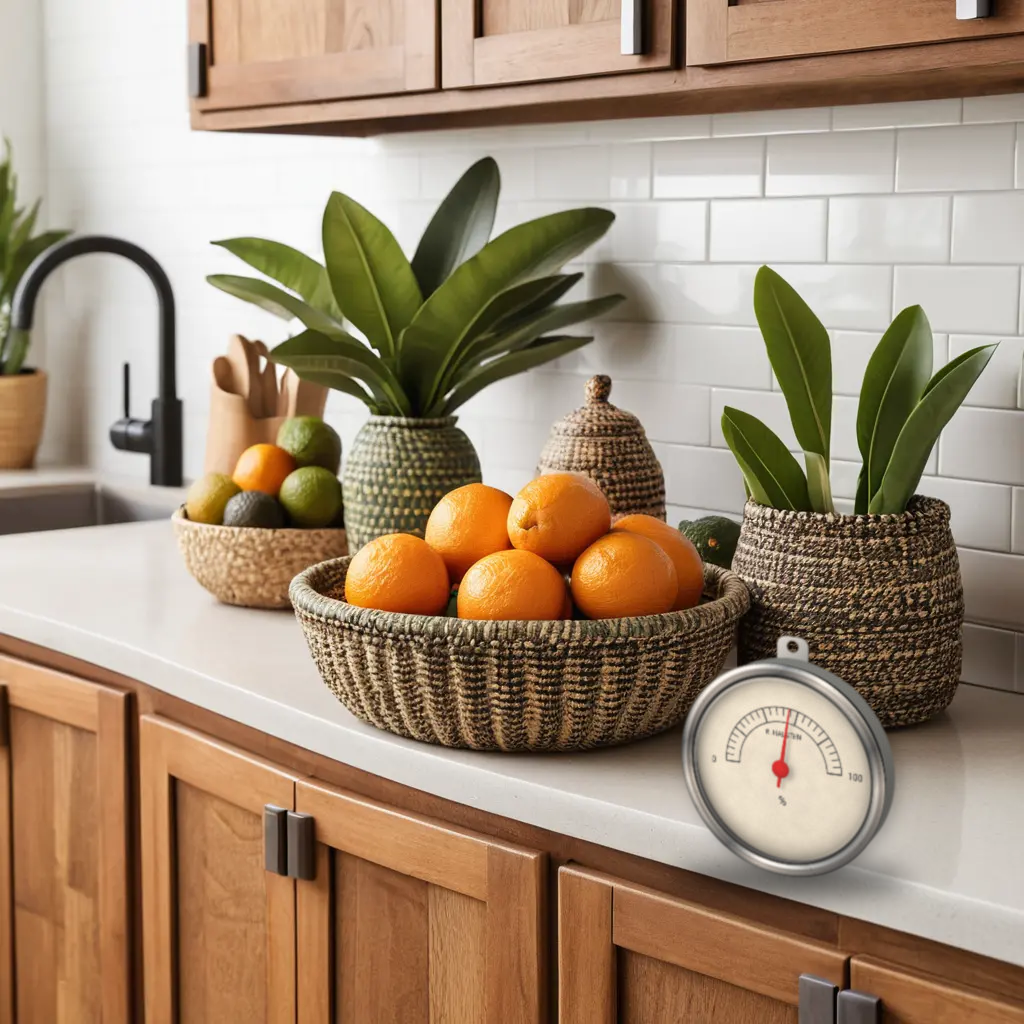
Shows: 56; %
